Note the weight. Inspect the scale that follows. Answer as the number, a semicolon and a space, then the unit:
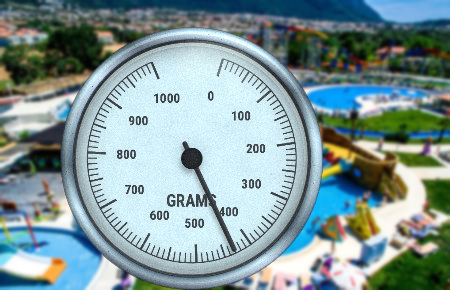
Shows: 430; g
